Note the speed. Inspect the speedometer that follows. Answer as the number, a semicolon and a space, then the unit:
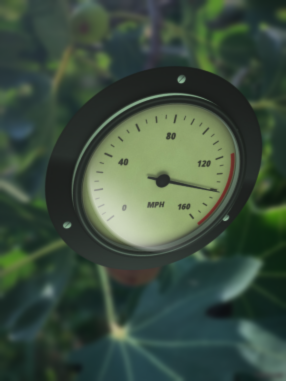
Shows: 140; mph
